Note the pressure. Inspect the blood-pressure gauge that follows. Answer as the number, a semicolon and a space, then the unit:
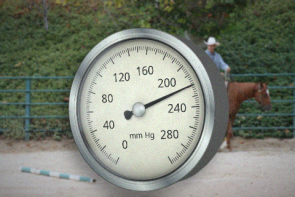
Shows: 220; mmHg
